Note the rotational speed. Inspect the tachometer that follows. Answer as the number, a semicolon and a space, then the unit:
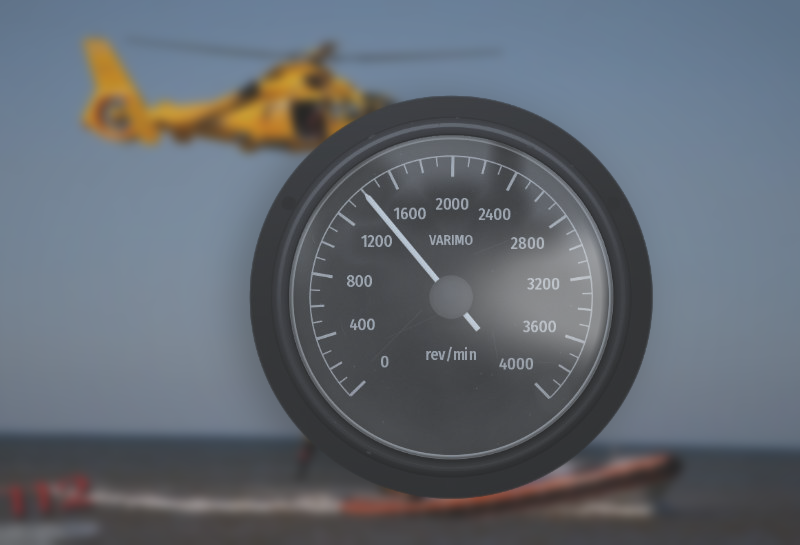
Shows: 1400; rpm
